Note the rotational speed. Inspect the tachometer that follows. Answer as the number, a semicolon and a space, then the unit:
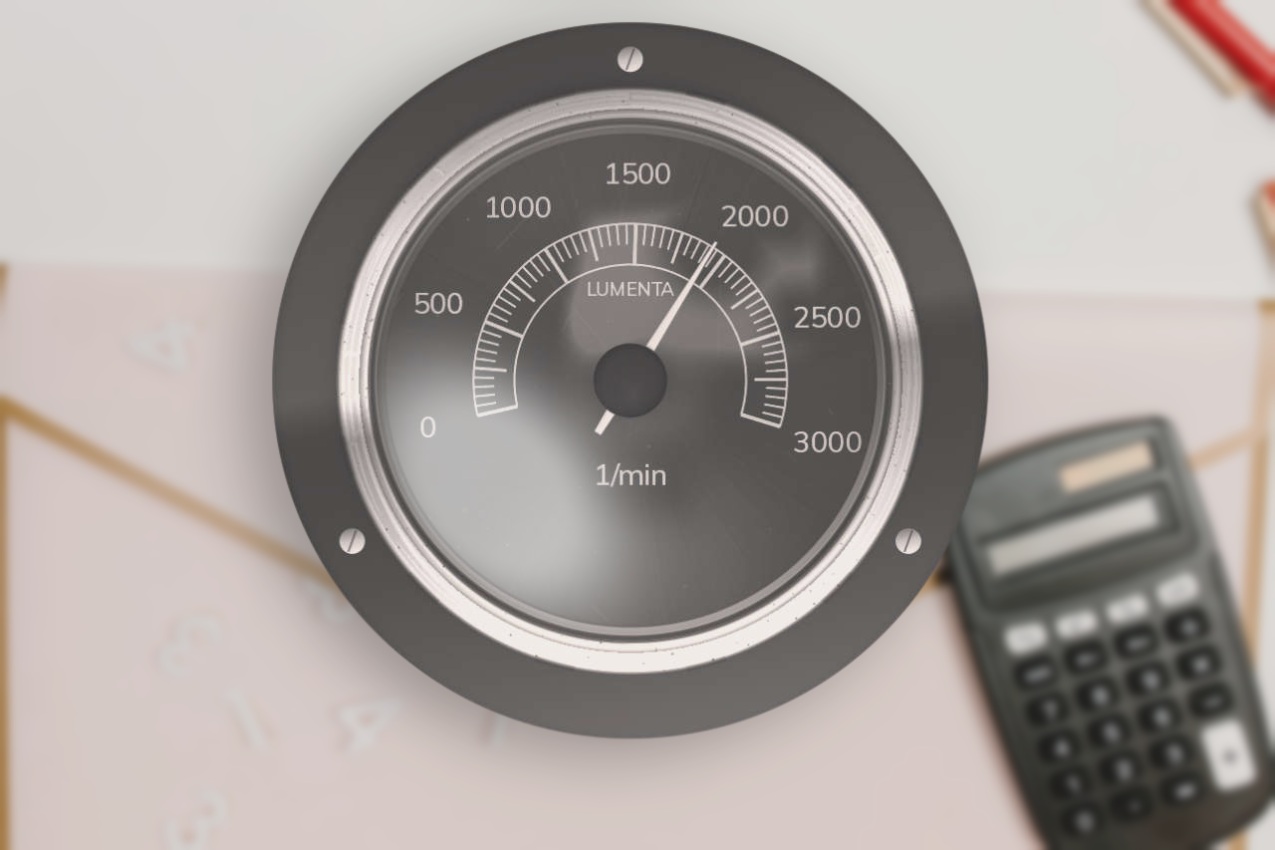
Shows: 1925; rpm
